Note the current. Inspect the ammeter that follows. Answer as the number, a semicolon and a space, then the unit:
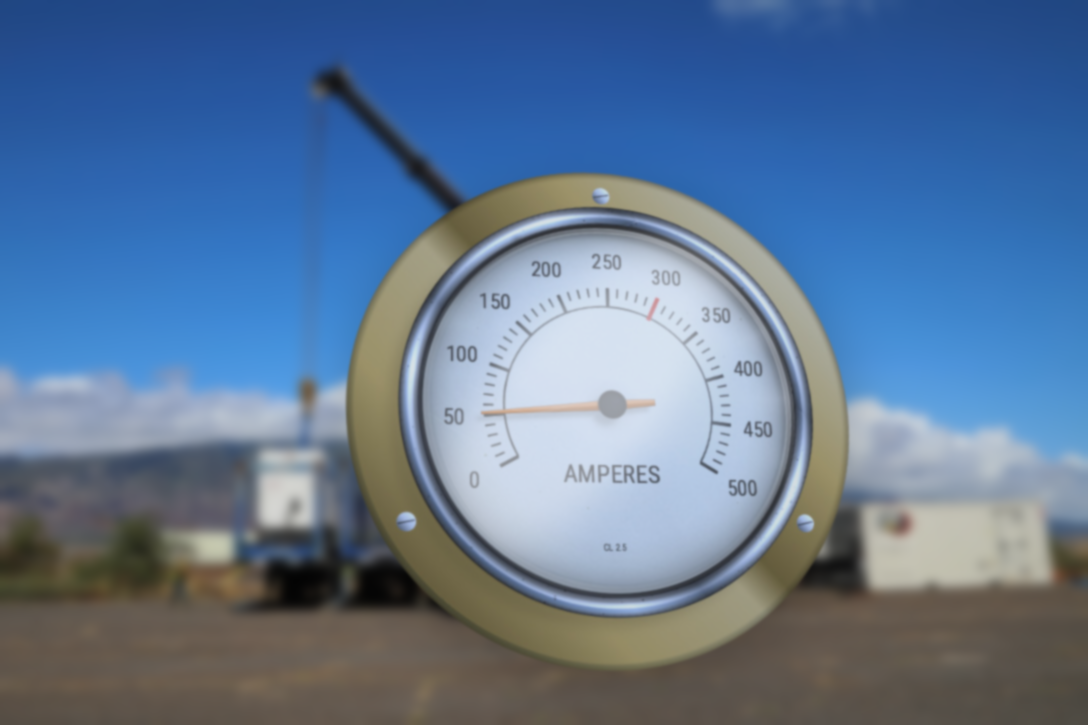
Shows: 50; A
